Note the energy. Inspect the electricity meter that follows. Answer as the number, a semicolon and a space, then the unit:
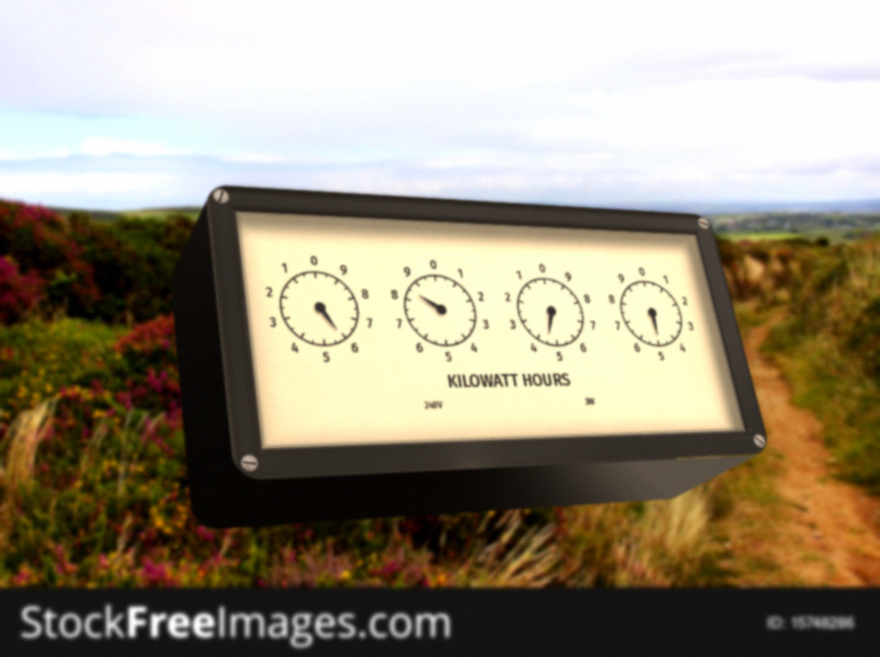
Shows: 5845; kWh
